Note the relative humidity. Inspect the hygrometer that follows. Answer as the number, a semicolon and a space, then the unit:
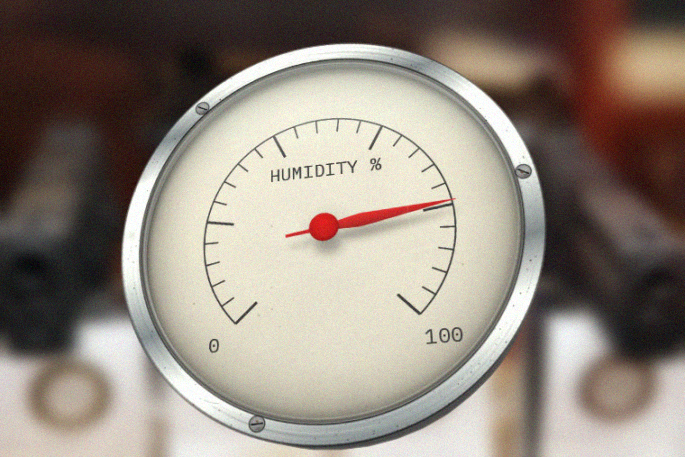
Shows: 80; %
